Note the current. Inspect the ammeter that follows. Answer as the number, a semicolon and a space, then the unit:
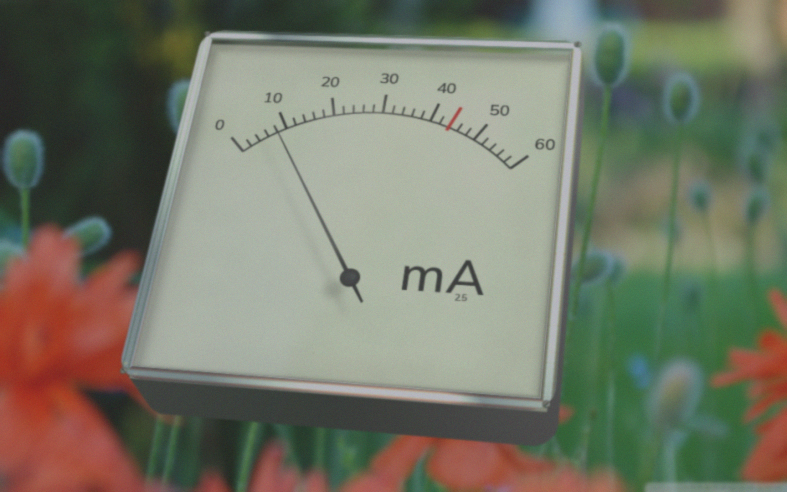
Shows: 8; mA
